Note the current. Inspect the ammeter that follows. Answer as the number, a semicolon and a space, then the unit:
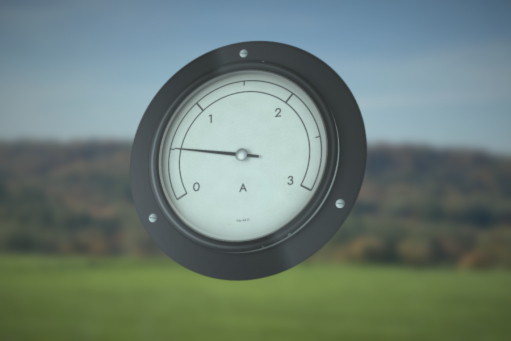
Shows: 0.5; A
